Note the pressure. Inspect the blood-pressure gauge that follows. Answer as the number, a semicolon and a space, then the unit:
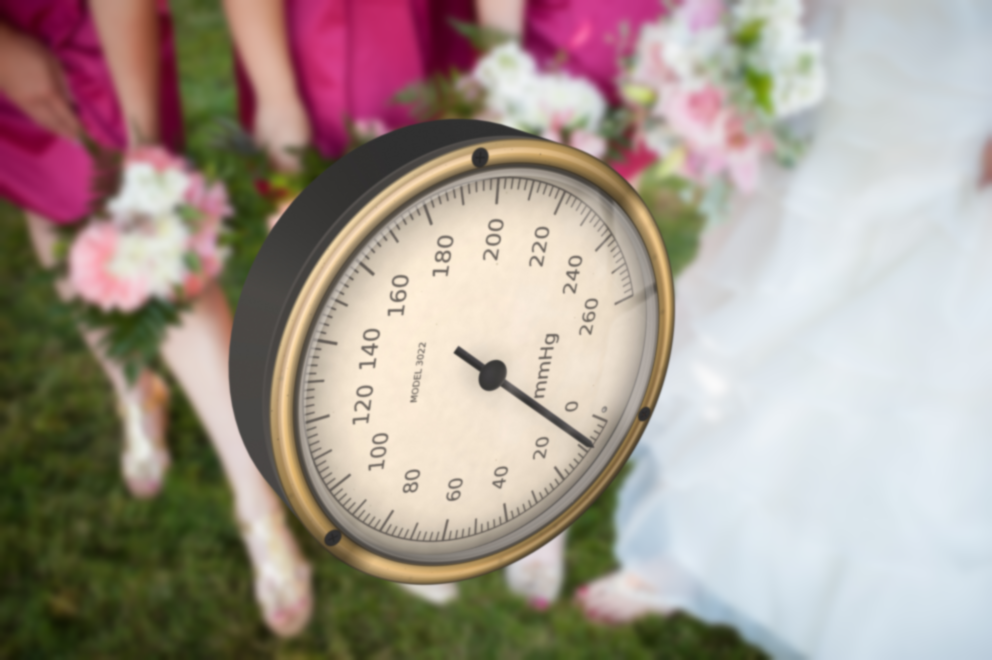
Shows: 8; mmHg
